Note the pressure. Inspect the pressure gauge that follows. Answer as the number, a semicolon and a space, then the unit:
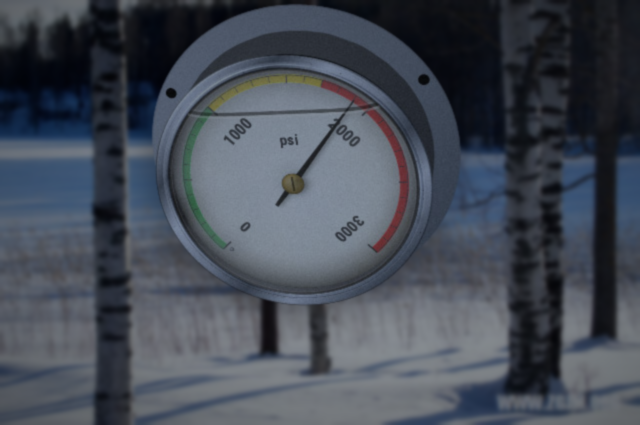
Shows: 1900; psi
